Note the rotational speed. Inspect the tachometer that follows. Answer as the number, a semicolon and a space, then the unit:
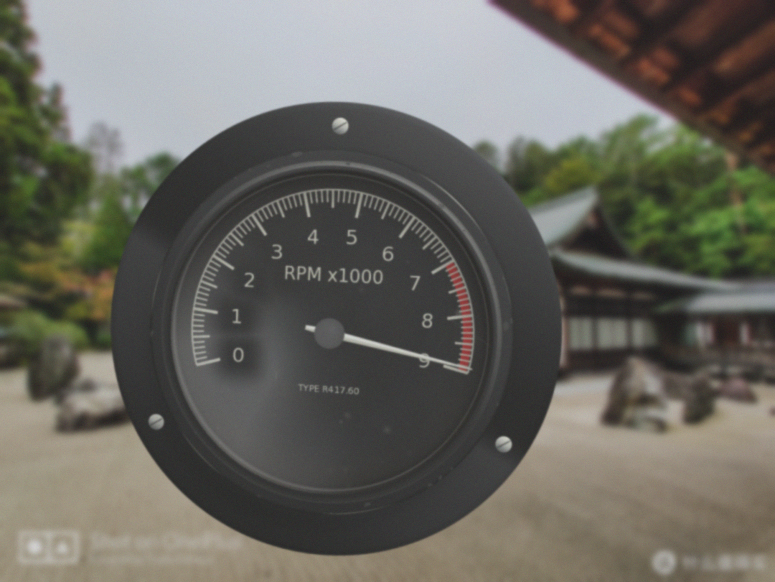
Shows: 8900; rpm
